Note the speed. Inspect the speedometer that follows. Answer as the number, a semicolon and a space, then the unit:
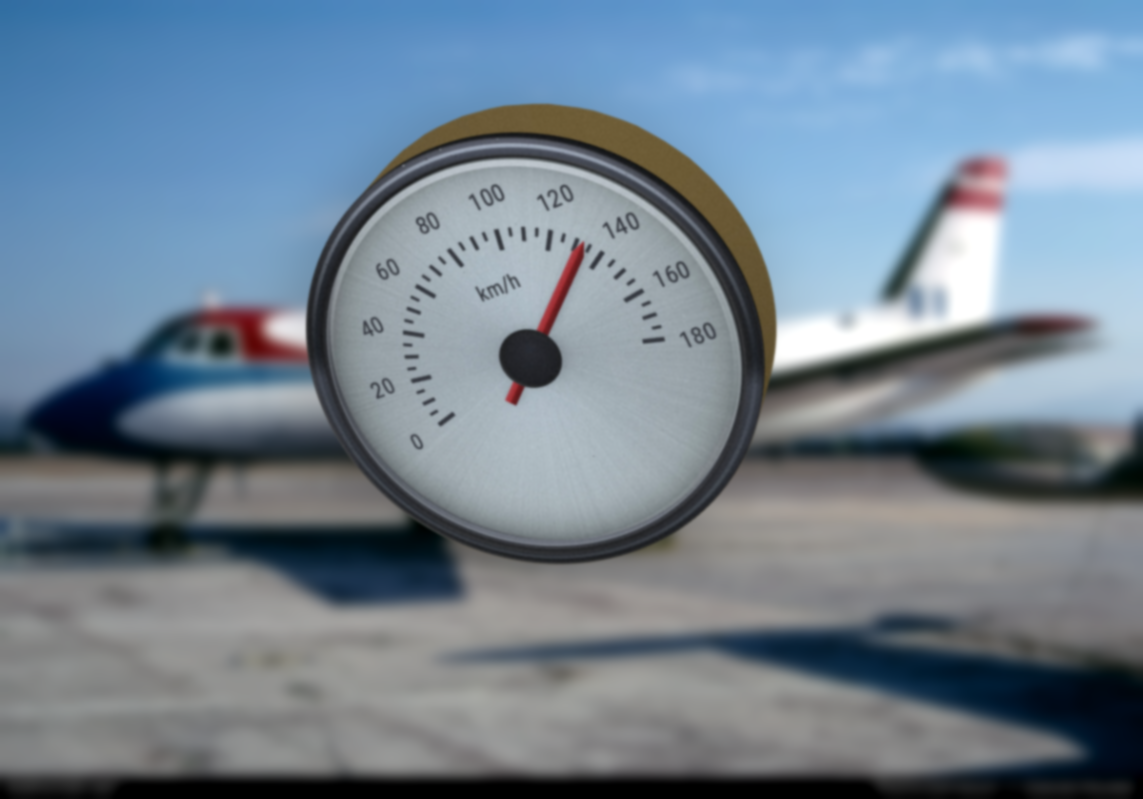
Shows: 132.5; km/h
